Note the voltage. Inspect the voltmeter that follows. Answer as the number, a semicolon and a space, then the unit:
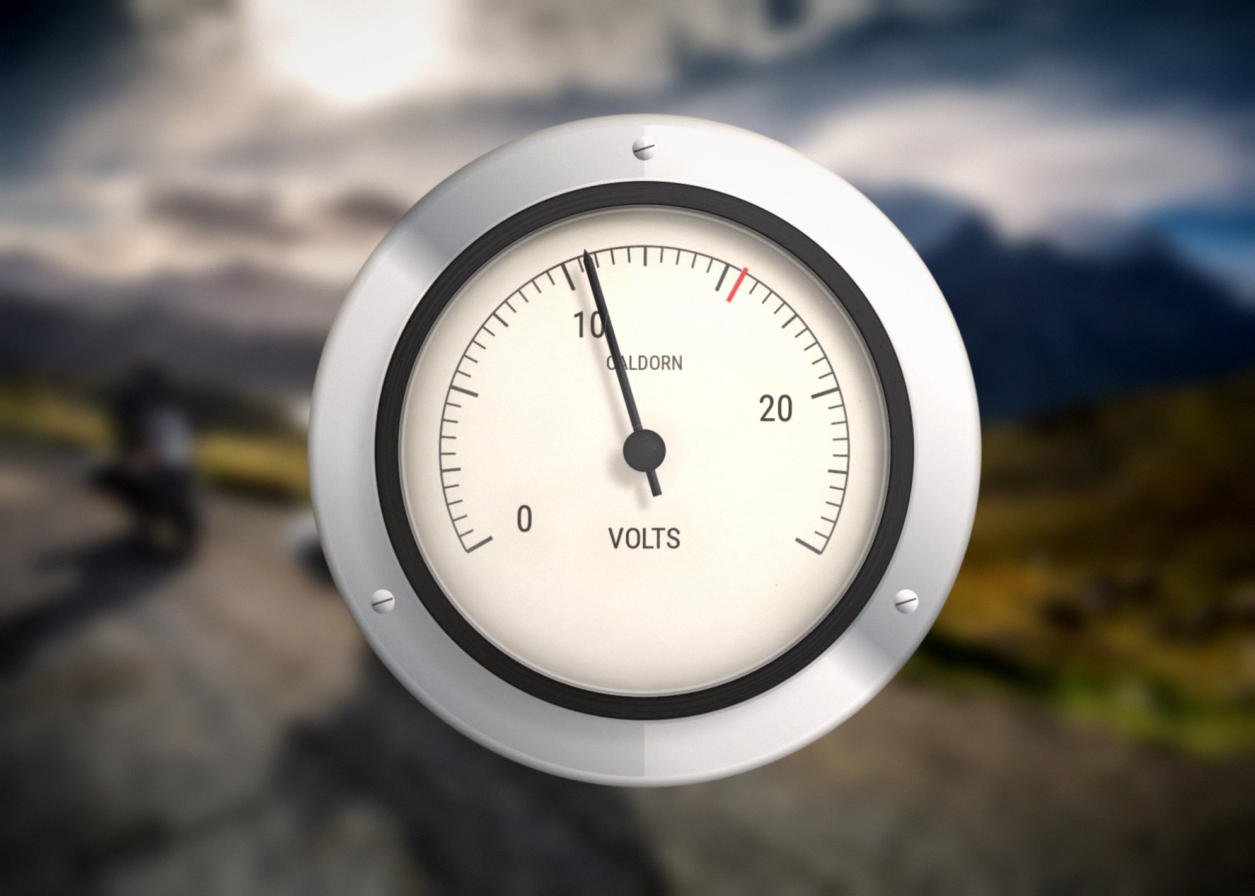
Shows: 10.75; V
